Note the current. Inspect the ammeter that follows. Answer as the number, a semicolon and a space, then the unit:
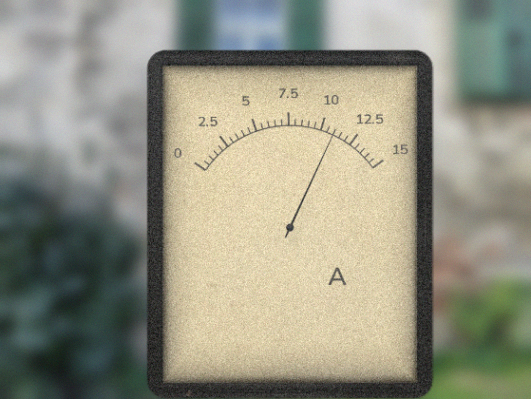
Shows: 11; A
